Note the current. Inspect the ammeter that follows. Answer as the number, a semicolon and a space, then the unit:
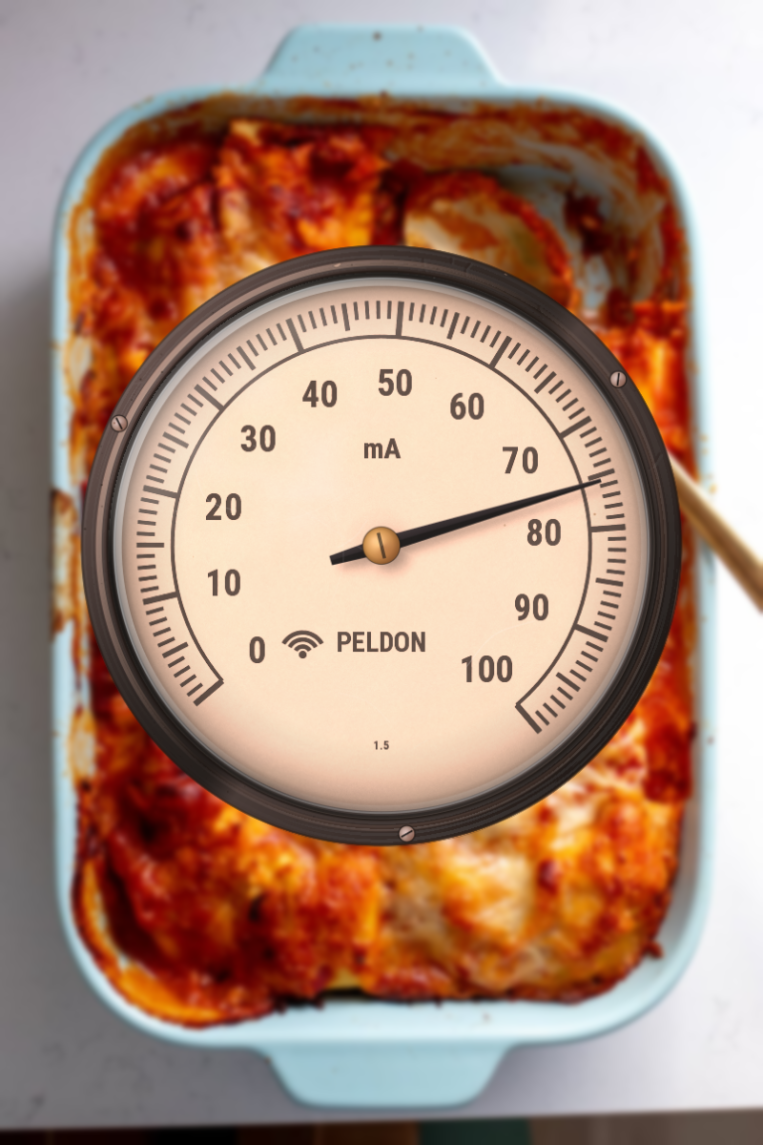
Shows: 75.5; mA
